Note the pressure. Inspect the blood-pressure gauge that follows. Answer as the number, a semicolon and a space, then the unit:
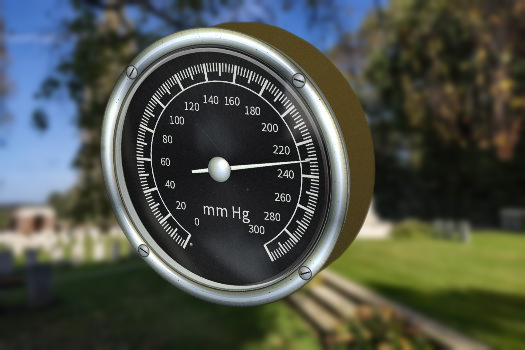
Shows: 230; mmHg
